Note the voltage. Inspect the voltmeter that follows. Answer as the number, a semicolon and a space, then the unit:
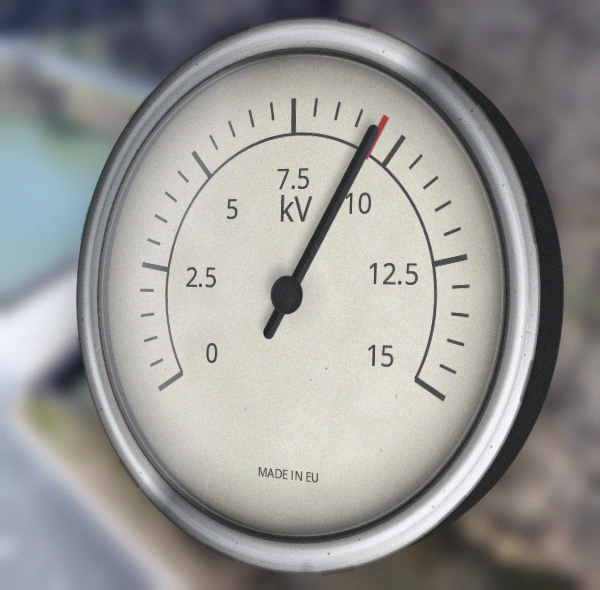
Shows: 9.5; kV
